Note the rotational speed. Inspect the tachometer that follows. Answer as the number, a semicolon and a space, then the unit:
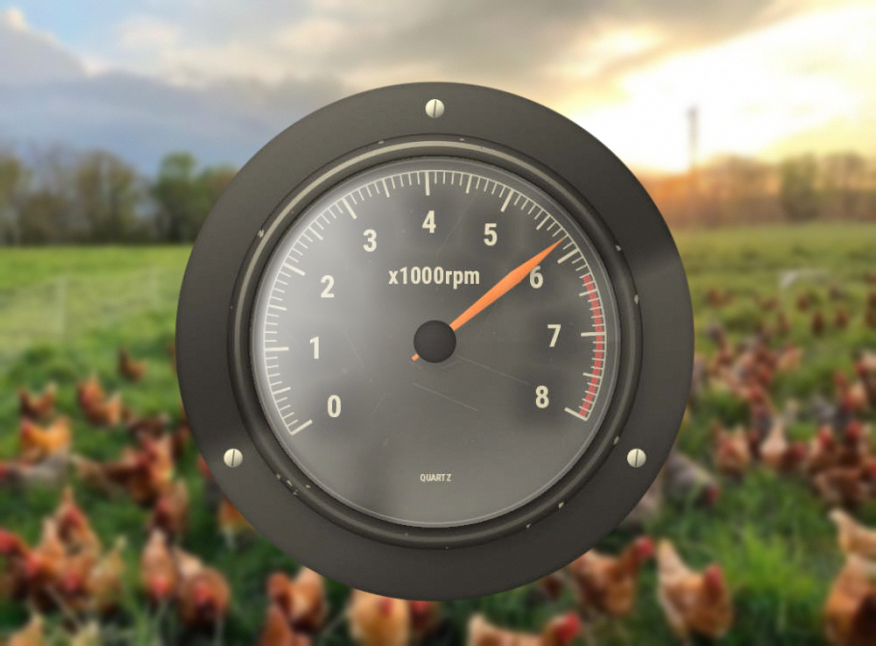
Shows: 5800; rpm
